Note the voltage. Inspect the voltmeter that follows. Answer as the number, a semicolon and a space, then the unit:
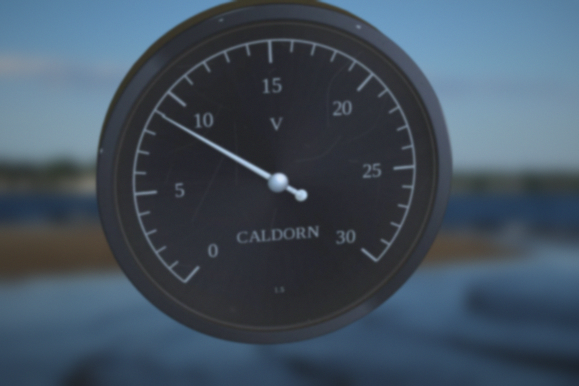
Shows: 9; V
